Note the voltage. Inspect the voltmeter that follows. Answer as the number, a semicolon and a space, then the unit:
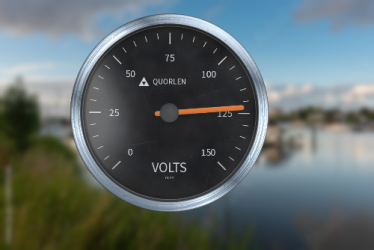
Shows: 122.5; V
